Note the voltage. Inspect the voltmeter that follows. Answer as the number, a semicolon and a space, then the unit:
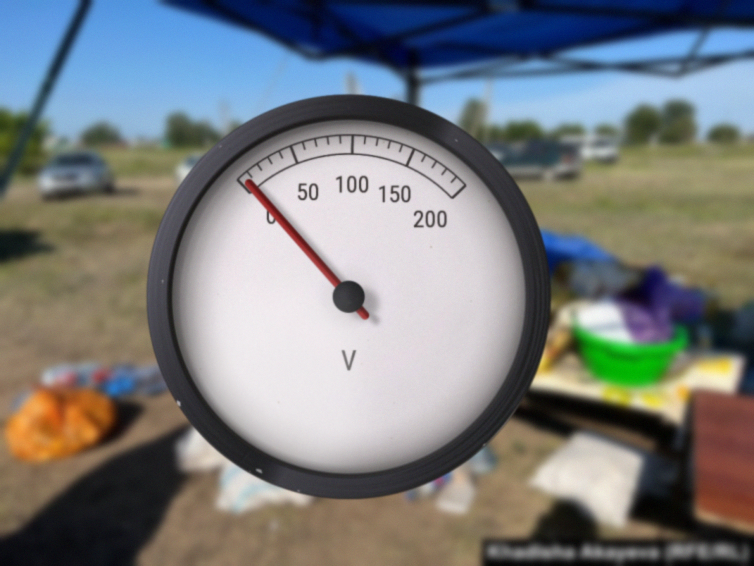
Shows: 5; V
